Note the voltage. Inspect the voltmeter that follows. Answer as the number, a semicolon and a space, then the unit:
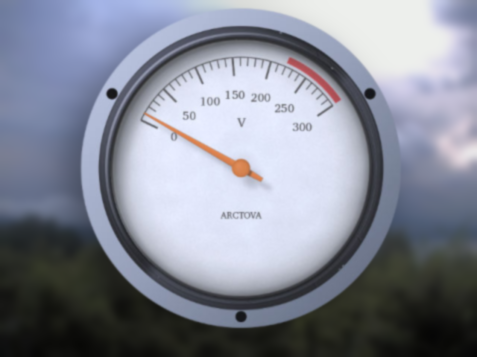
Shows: 10; V
